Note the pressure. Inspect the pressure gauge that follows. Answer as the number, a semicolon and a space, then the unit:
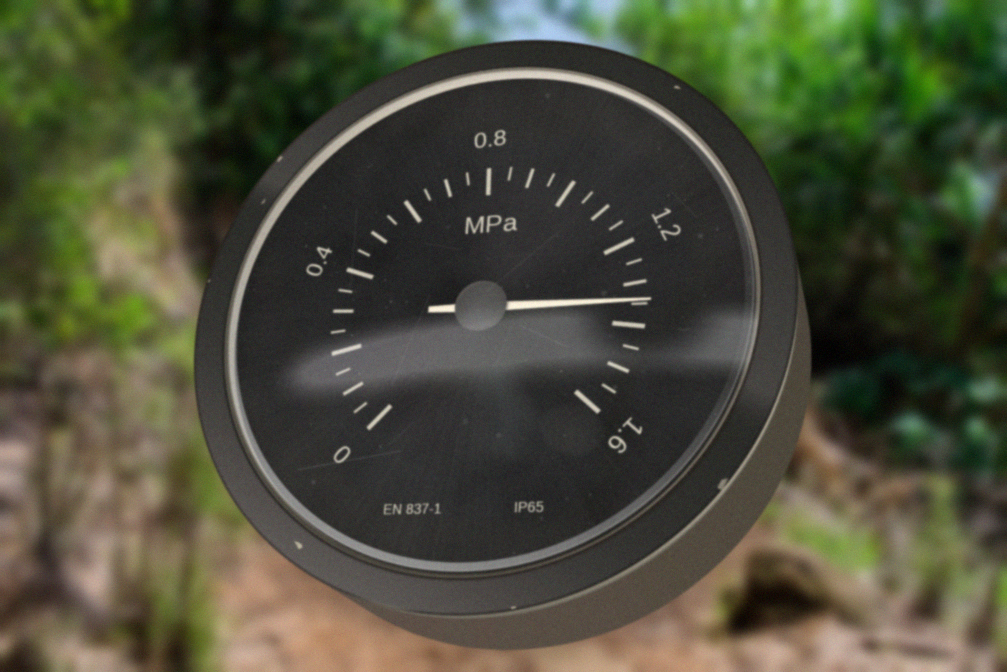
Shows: 1.35; MPa
